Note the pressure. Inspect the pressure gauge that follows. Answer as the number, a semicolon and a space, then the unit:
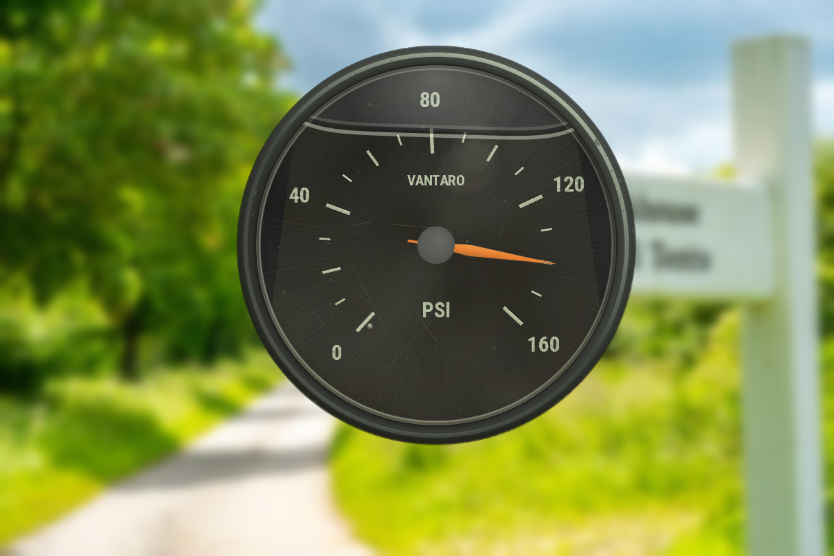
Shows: 140; psi
